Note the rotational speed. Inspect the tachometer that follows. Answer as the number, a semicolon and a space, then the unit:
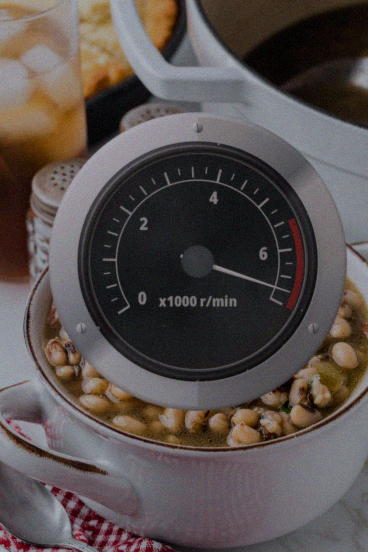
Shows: 6750; rpm
